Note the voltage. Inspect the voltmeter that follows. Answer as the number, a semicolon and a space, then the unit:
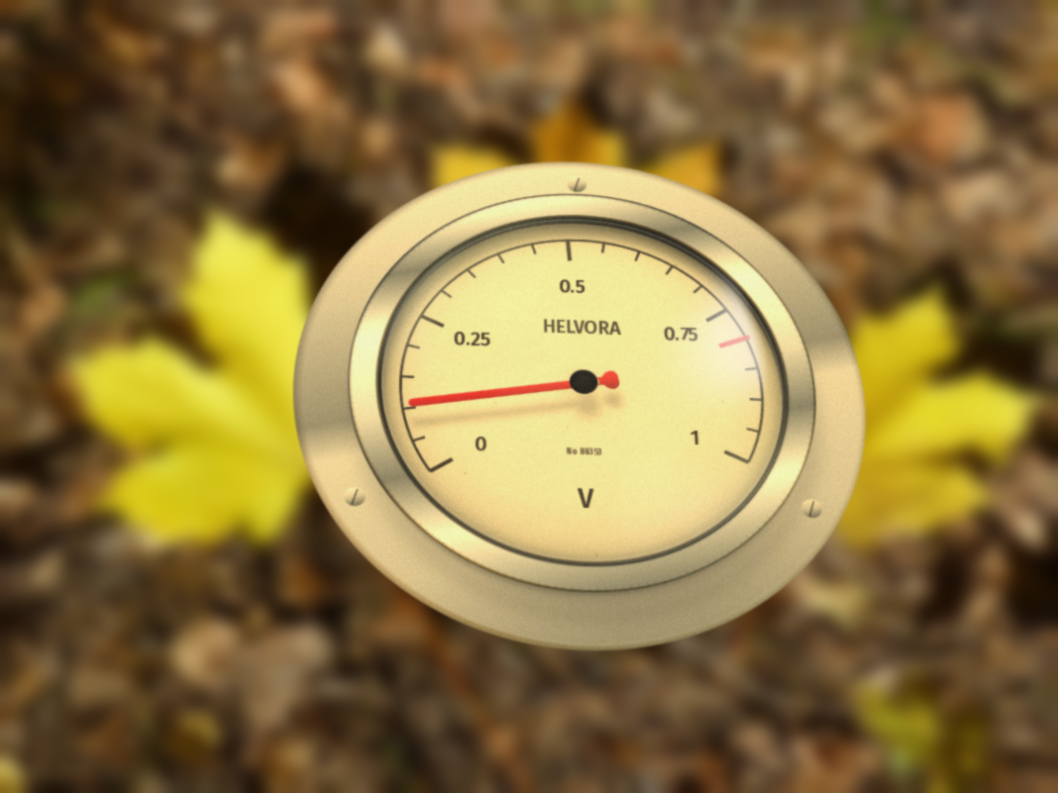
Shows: 0.1; V
